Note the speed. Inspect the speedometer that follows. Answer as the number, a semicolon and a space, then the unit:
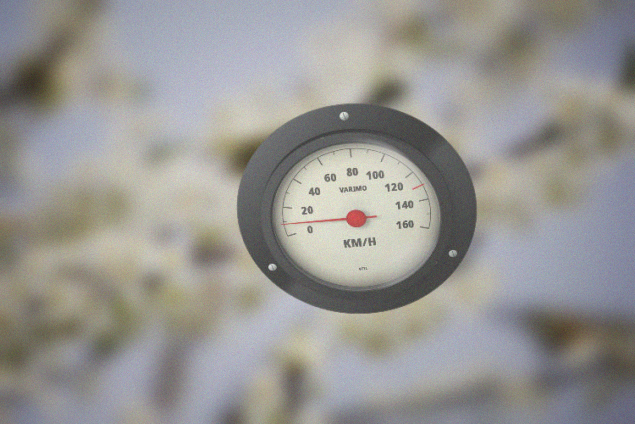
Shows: 10; km/h
